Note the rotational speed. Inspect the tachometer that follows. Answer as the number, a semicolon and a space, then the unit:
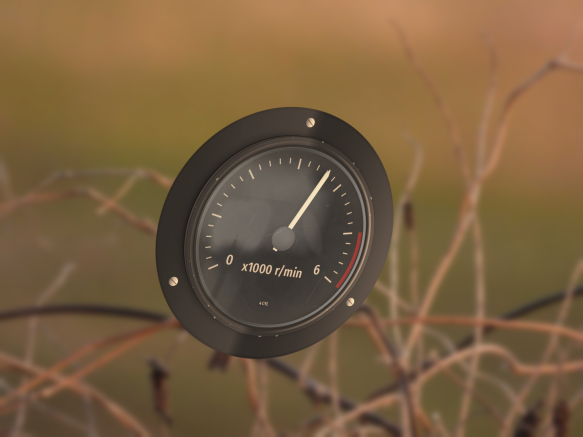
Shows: 3600; rpm
